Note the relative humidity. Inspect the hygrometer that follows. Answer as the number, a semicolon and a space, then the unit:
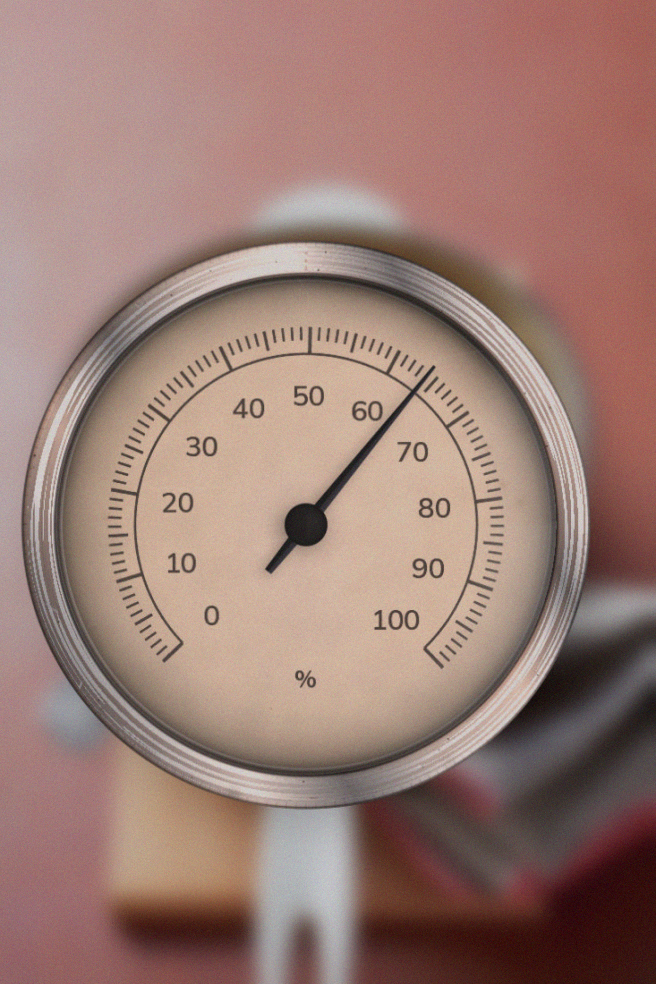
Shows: 64; %
